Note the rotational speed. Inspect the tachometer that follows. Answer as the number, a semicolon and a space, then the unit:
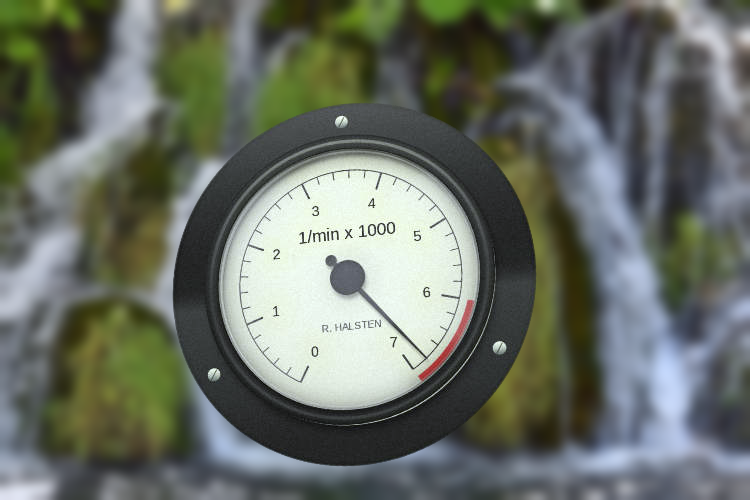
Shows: 6800; rpm
